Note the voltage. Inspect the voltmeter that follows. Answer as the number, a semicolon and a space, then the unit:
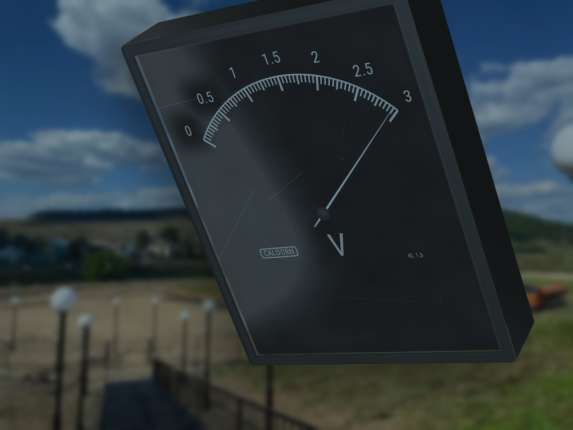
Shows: 2.95; V
